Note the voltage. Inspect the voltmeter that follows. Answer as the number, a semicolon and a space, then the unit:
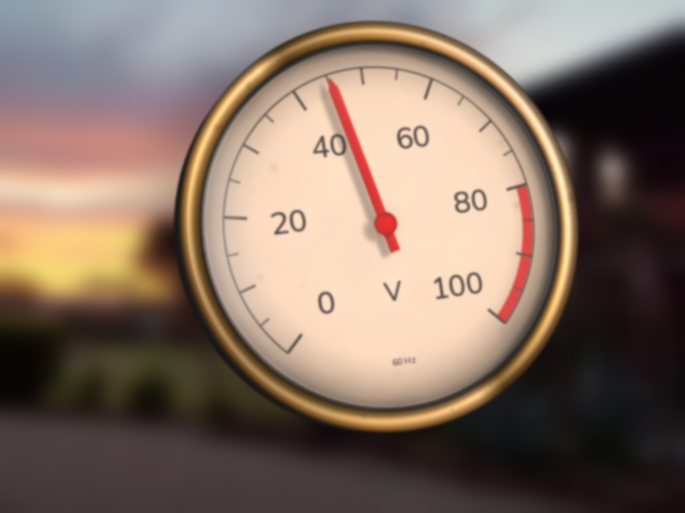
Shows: 45; V
